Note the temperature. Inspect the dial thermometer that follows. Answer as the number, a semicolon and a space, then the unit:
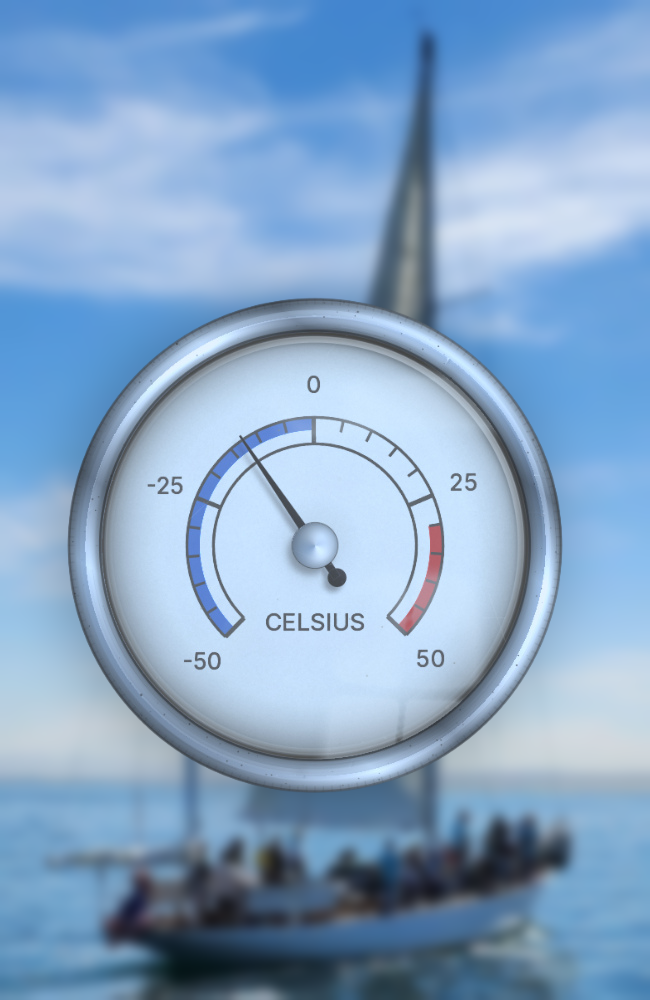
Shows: -12.5; °C
